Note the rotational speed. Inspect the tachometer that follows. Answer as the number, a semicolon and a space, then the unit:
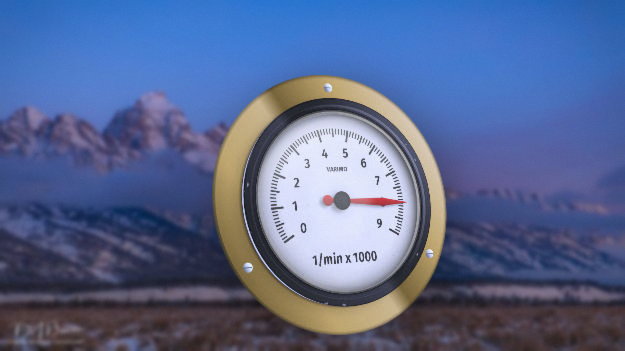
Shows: 8000; rpm
